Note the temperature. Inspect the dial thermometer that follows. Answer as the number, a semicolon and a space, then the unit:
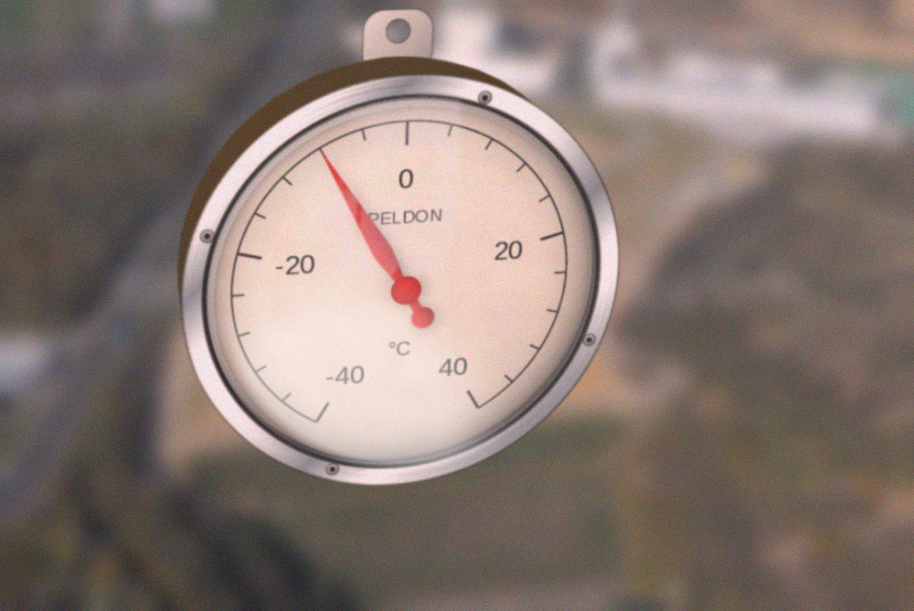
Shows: -8; °C
